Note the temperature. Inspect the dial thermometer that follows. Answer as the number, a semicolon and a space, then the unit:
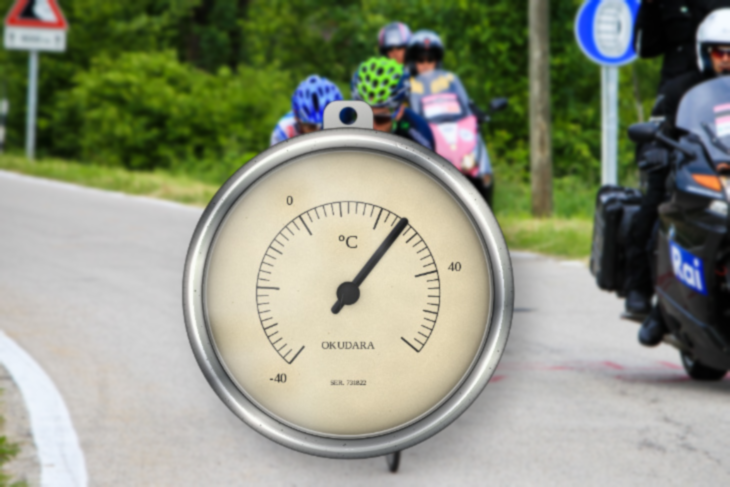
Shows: 26; °C
